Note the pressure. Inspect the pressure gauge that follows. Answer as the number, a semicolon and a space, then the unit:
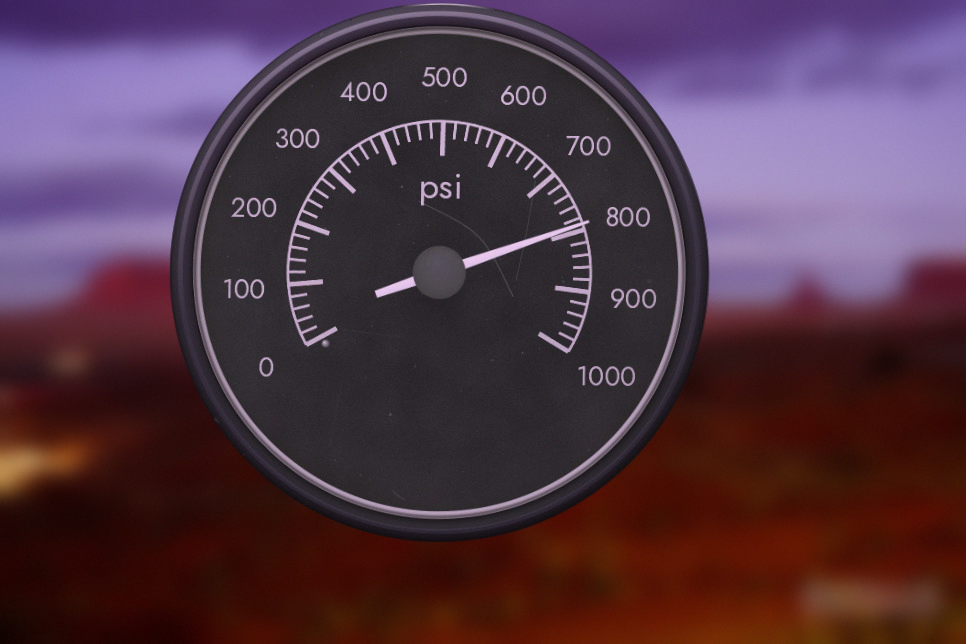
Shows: 790; psi
